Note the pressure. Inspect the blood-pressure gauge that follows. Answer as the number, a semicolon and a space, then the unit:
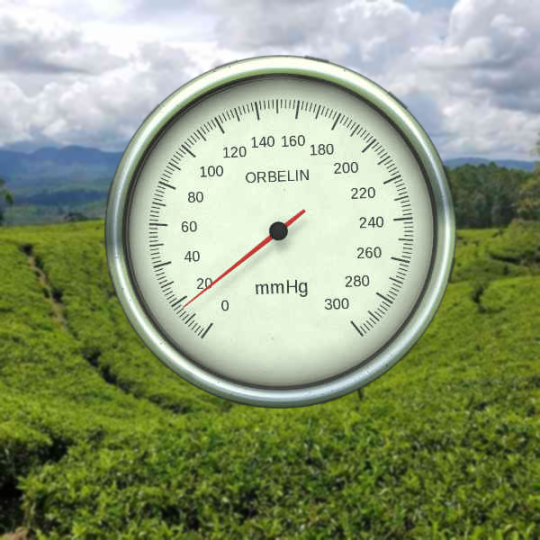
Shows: 16; mmHg
